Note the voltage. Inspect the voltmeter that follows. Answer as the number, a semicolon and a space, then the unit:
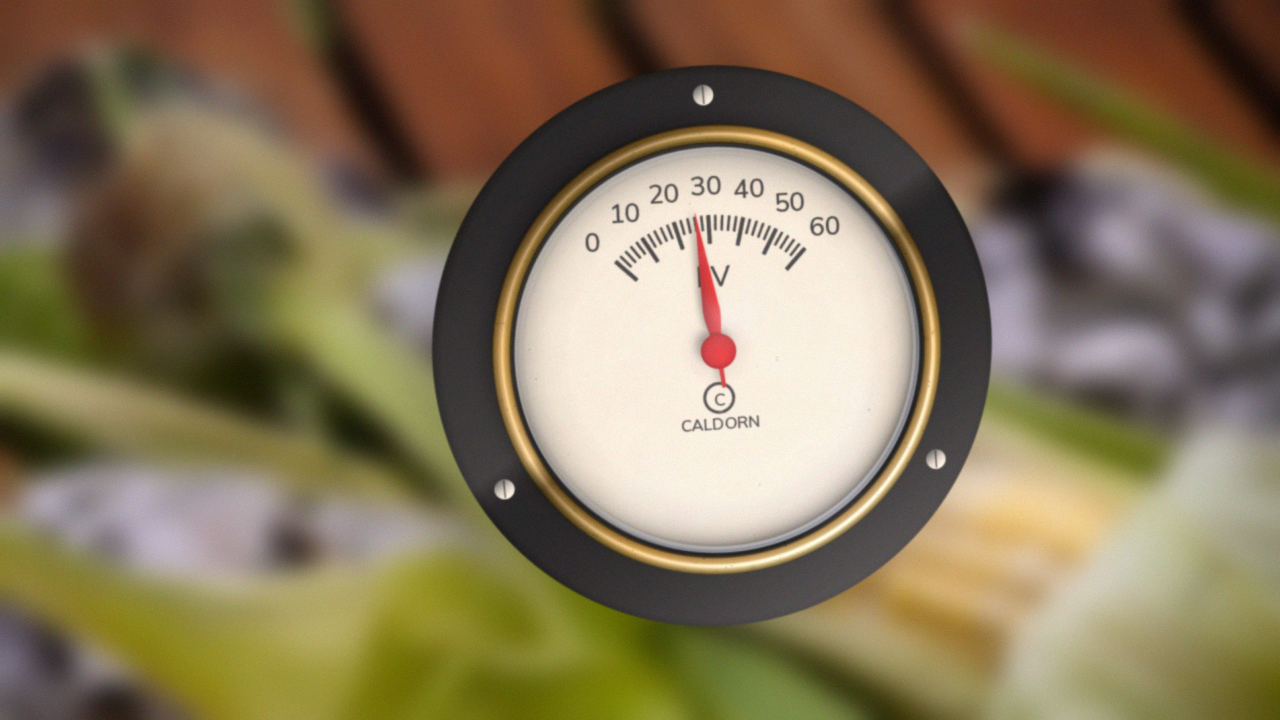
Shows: 26; kV
